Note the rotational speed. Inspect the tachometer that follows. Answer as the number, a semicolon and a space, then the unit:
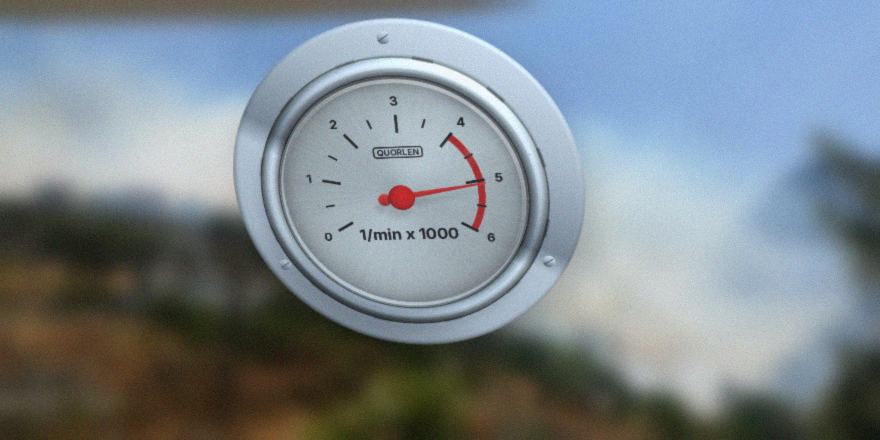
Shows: 5000; rpm
